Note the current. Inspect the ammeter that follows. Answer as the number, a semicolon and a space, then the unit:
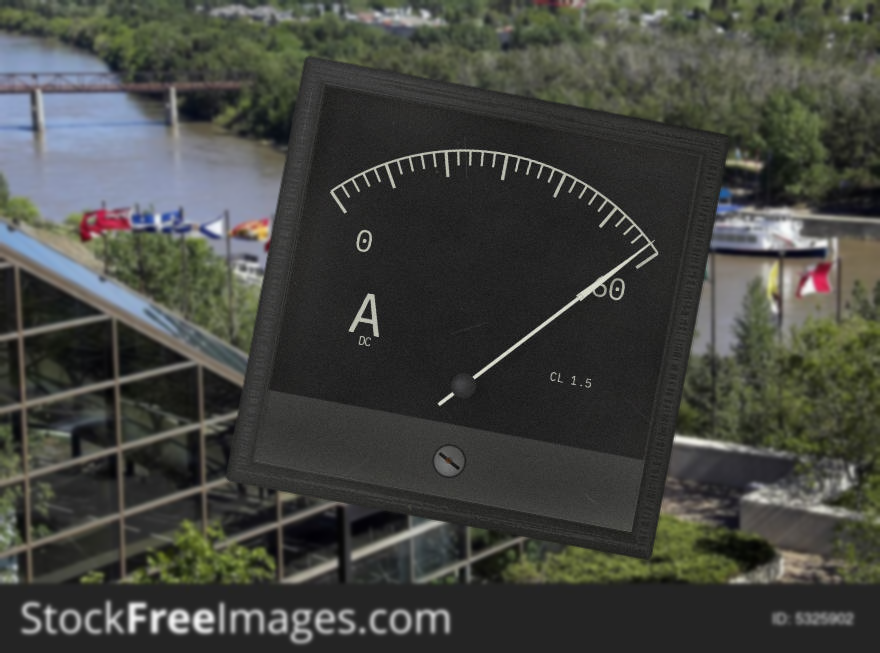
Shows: 58; A
